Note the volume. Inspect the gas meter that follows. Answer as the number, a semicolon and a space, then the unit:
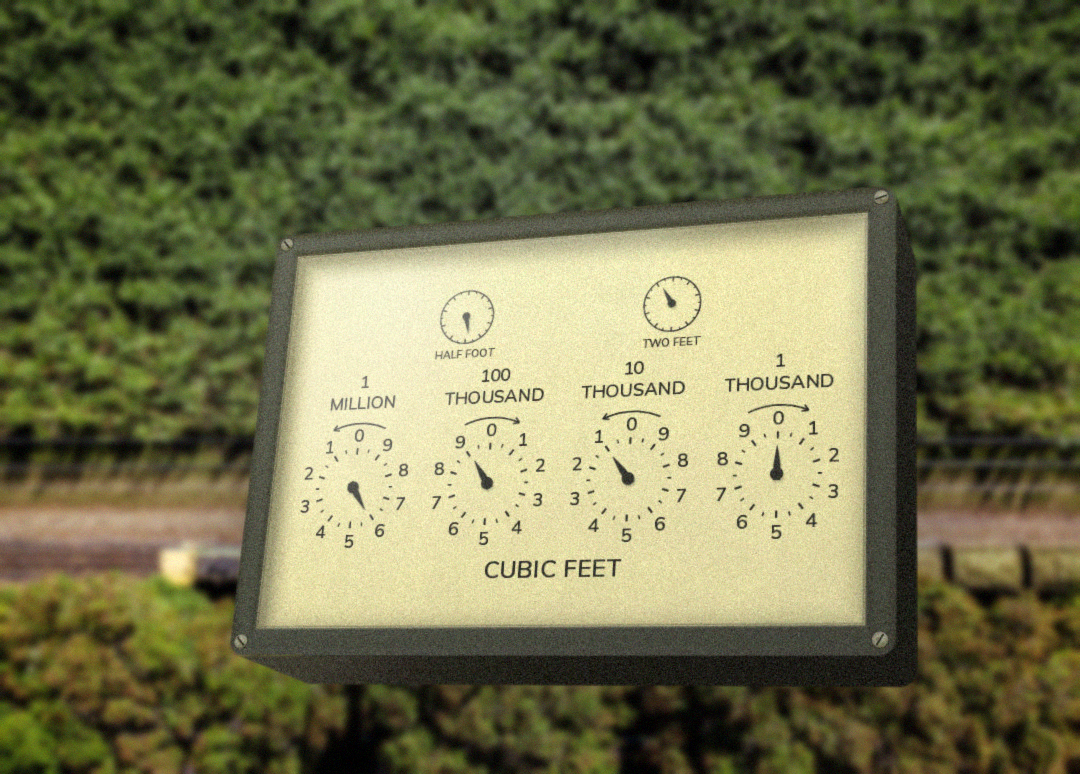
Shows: 591000; ft³
